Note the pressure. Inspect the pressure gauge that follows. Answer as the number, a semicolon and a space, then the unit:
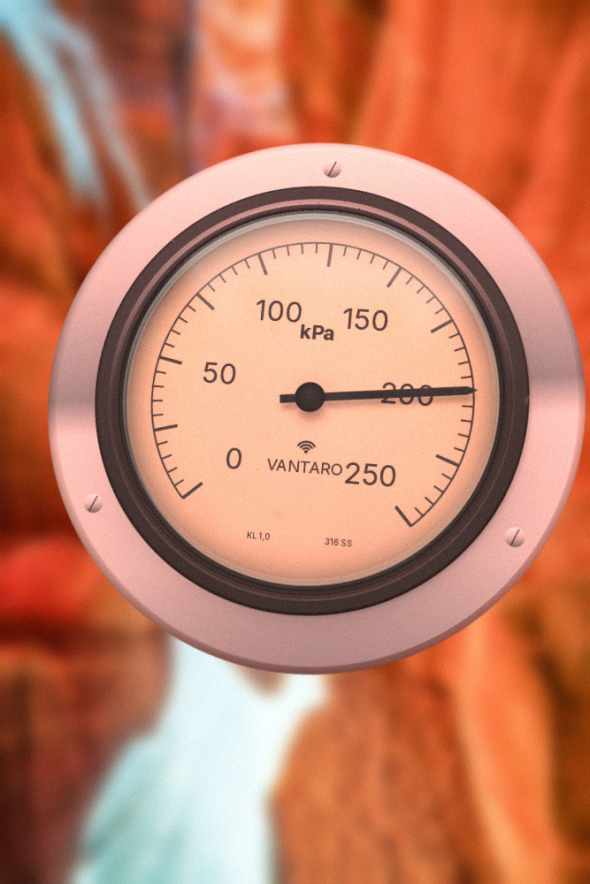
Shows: 200; kPa
